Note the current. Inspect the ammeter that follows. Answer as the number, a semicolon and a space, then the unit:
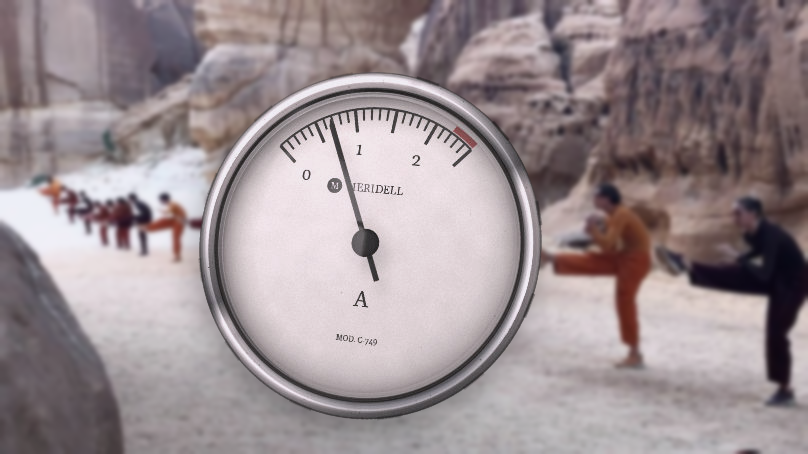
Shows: 0.7; A
